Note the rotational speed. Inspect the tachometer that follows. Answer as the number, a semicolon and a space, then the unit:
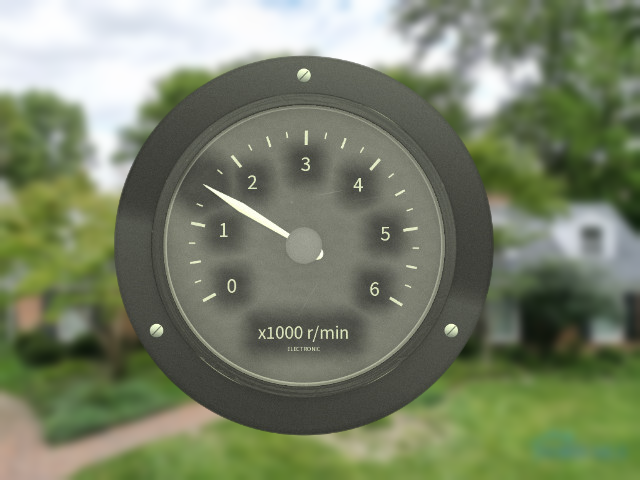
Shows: 1500; rpm
